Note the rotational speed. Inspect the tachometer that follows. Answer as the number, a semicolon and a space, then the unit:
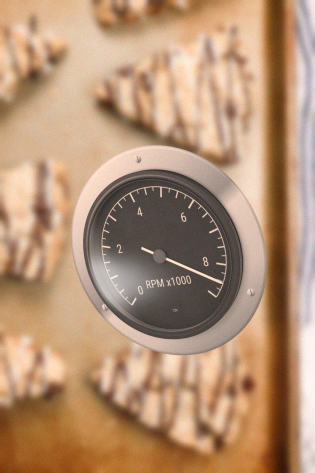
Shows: 8500; rpm
